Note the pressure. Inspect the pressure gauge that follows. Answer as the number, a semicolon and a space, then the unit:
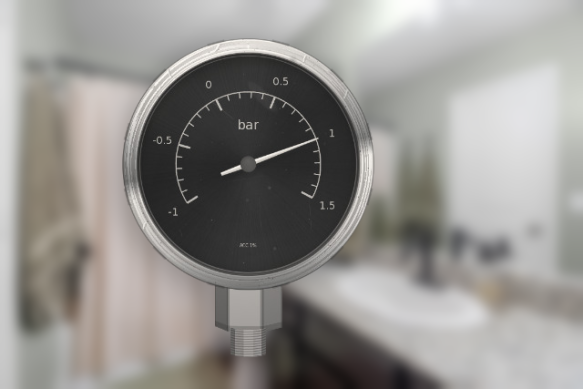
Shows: 1; bar
